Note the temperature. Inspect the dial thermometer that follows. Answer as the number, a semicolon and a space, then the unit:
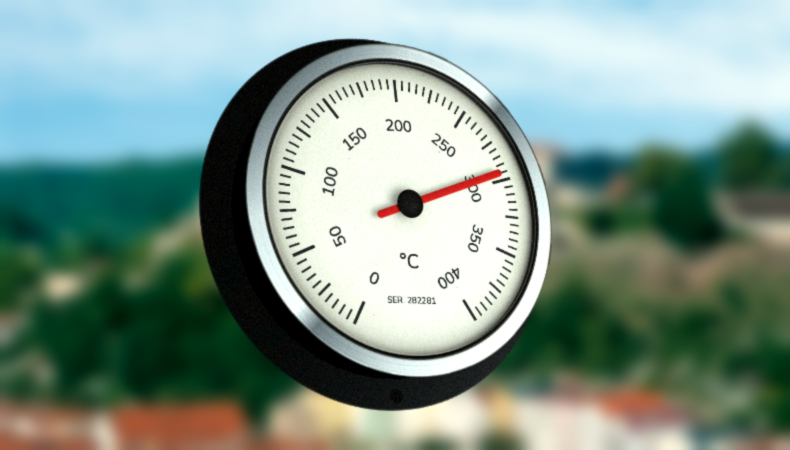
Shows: 295; °C
